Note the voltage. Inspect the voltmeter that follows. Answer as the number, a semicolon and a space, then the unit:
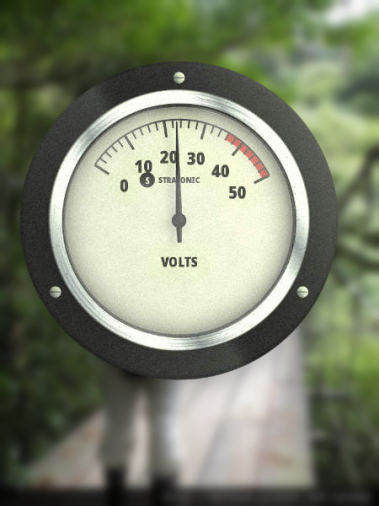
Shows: 23; V
